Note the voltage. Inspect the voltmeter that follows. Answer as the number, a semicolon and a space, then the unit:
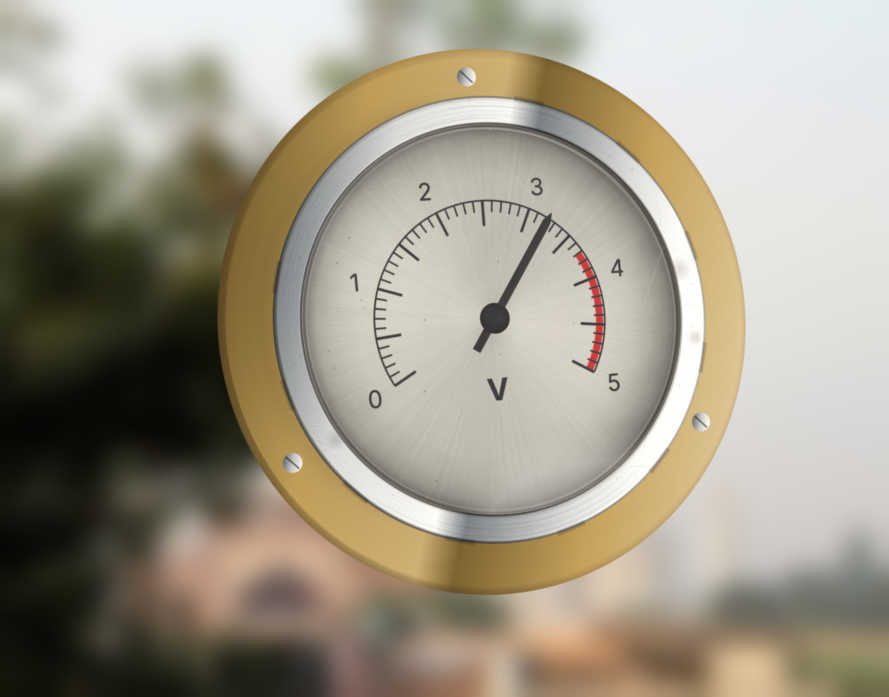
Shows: 3.2; V
